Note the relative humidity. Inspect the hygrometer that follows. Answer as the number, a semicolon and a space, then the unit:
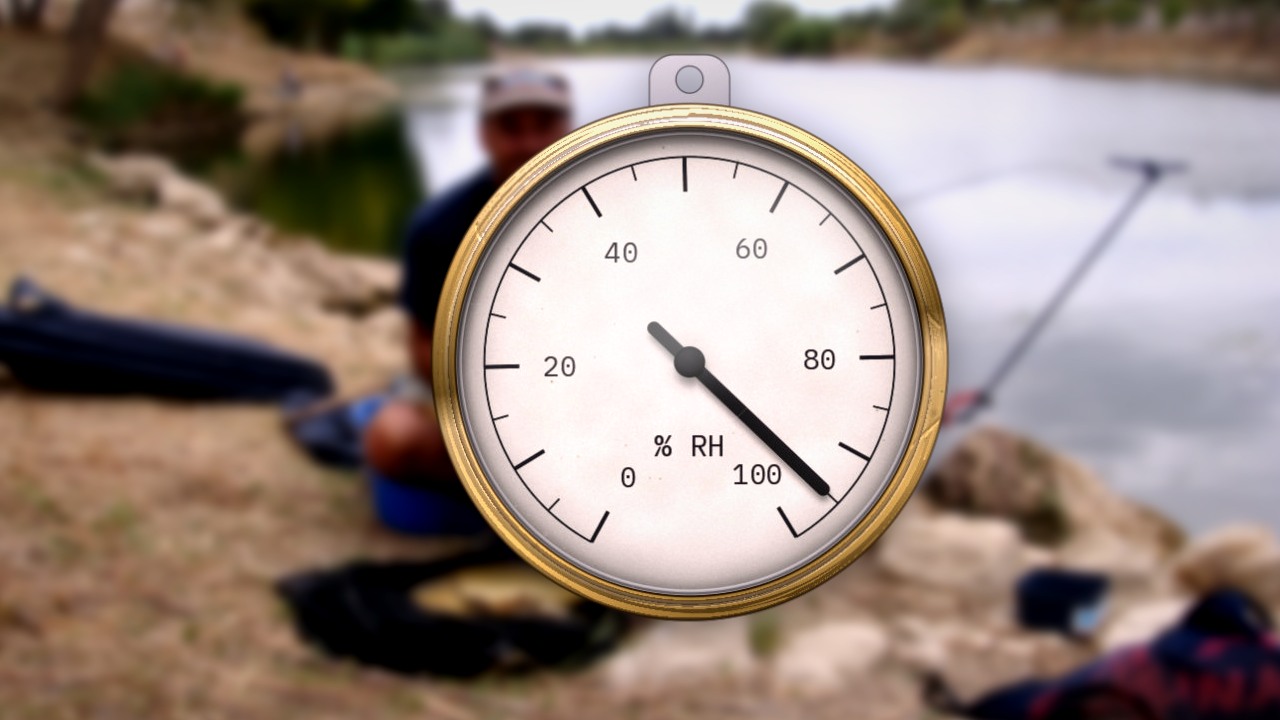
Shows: 95; %
